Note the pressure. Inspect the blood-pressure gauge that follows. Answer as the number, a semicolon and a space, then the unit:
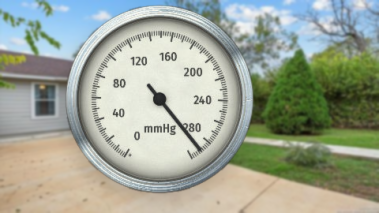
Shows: 290; mmHg
